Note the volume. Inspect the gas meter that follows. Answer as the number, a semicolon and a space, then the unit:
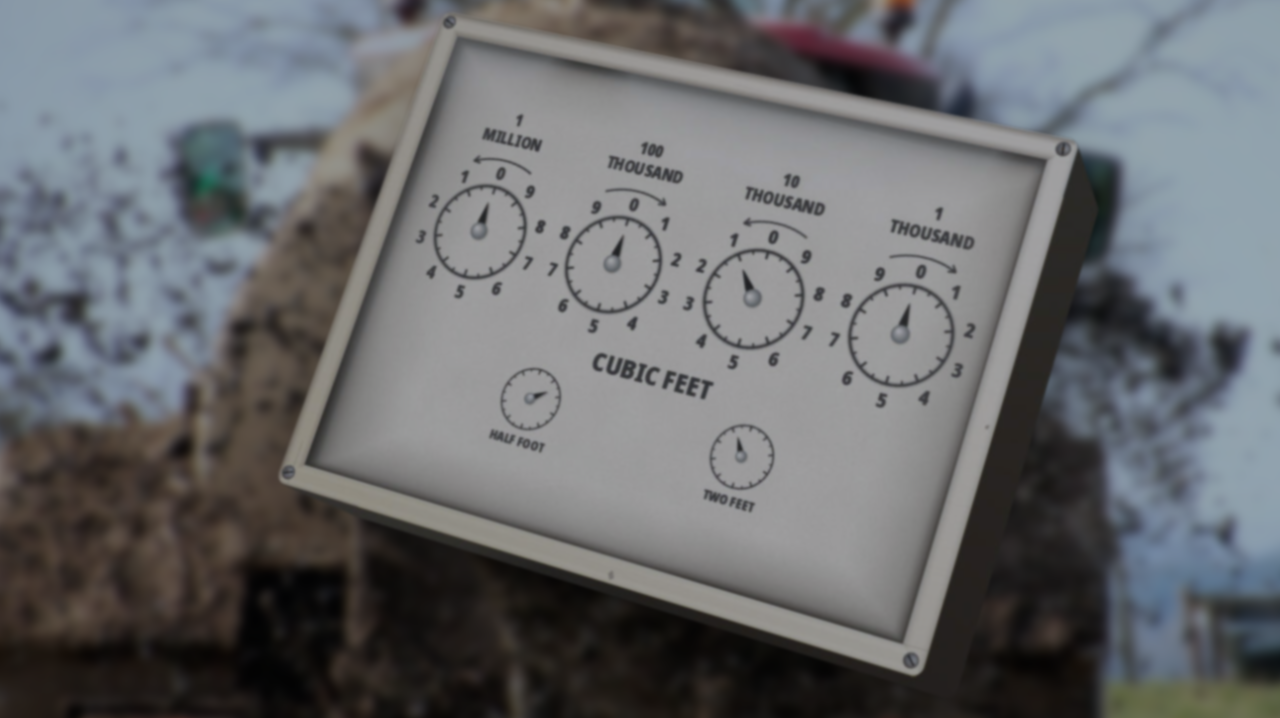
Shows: 1000; ft³
